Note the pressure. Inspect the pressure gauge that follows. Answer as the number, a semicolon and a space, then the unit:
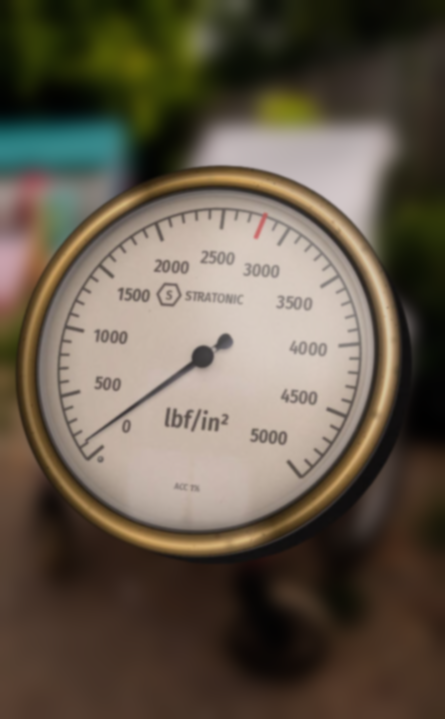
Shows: 100; psi
